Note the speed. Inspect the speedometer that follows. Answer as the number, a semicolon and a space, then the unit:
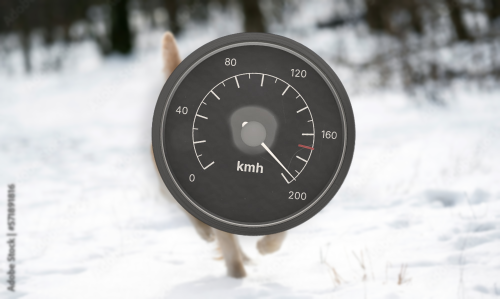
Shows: 195; km/h
